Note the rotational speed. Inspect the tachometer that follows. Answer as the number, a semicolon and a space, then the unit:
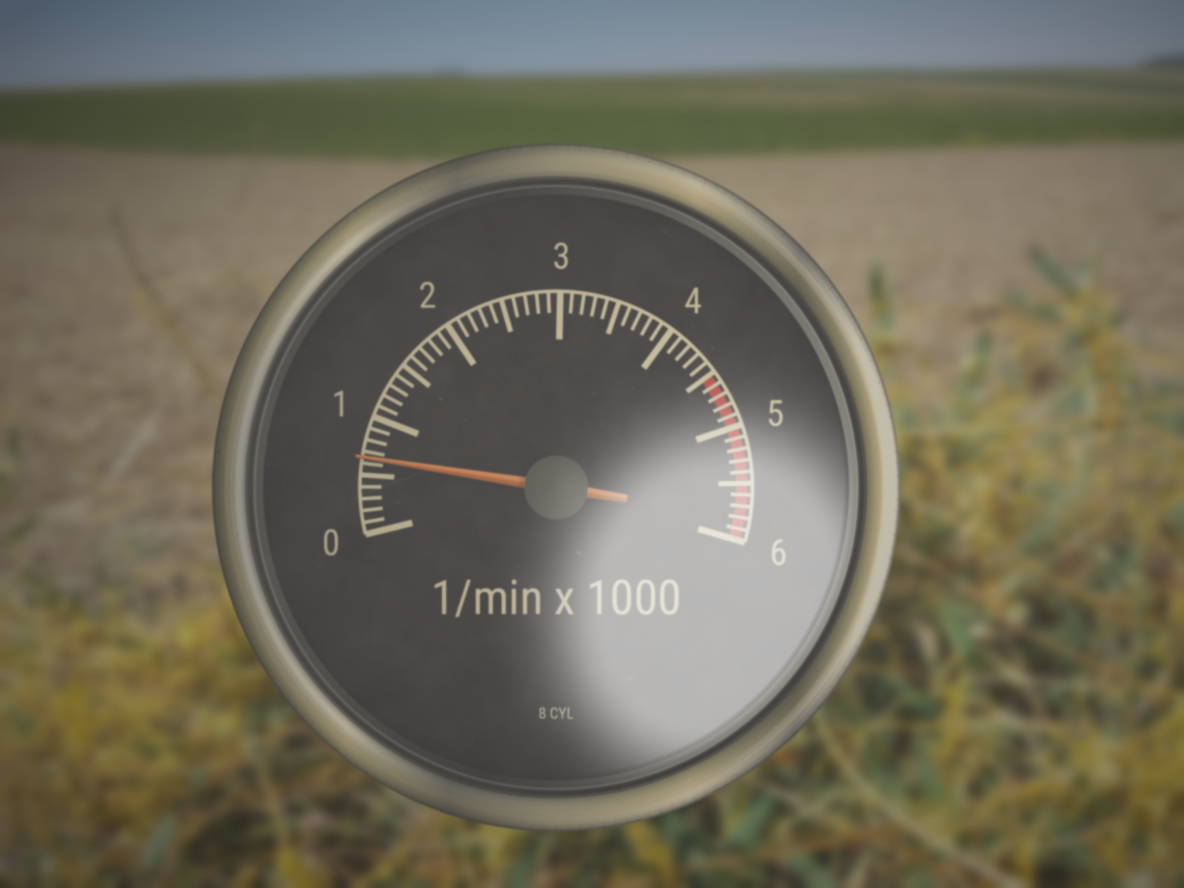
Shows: 650; rpm
